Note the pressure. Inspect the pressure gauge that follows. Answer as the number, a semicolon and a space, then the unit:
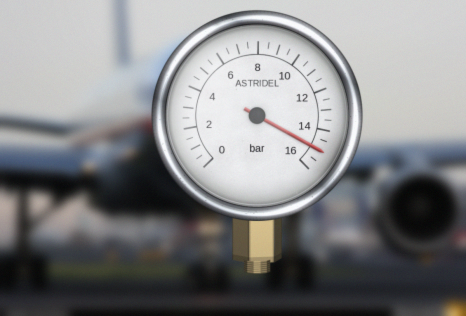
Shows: 15; bar
